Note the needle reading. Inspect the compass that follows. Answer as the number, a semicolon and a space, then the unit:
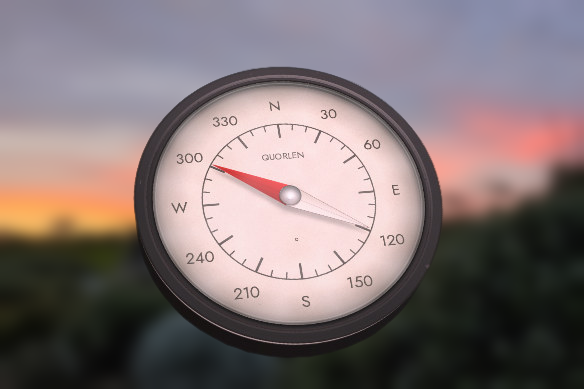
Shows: 300; °
